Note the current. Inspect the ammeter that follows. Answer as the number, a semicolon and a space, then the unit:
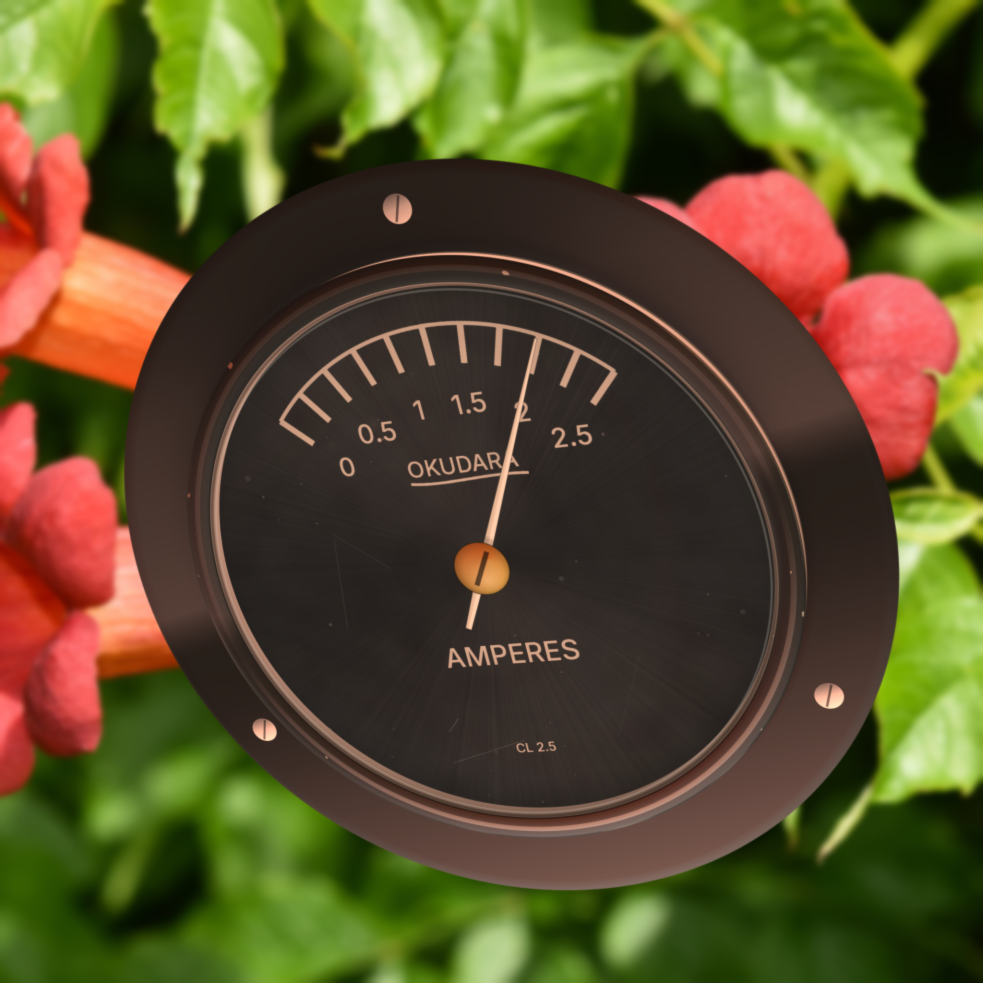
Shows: 2; A
